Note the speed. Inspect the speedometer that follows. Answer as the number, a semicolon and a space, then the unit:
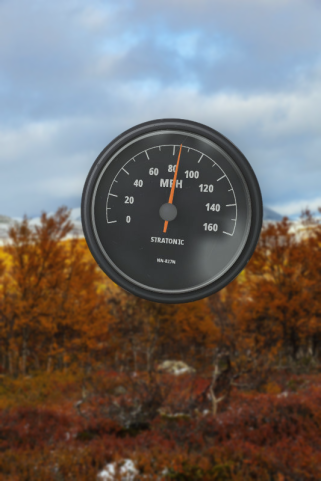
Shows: 85; mph
